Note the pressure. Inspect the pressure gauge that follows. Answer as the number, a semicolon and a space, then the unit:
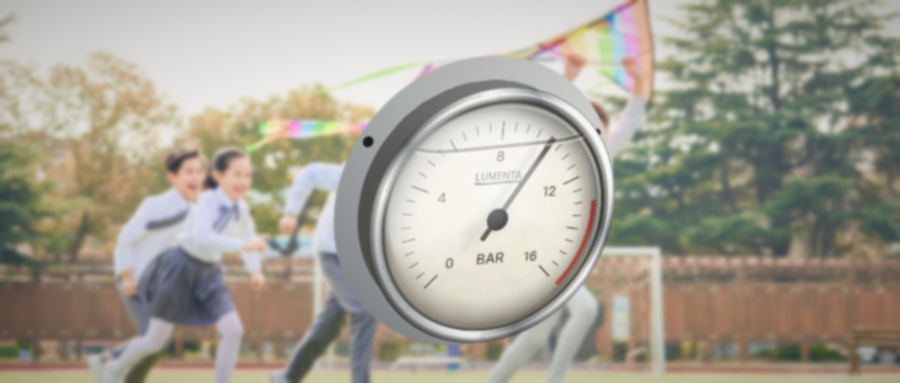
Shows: 10; bar
